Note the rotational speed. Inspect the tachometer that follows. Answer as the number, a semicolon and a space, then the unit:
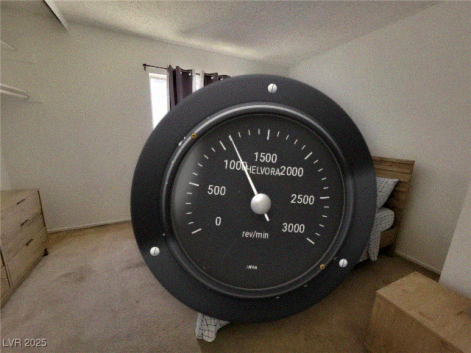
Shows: 1100; rpm
